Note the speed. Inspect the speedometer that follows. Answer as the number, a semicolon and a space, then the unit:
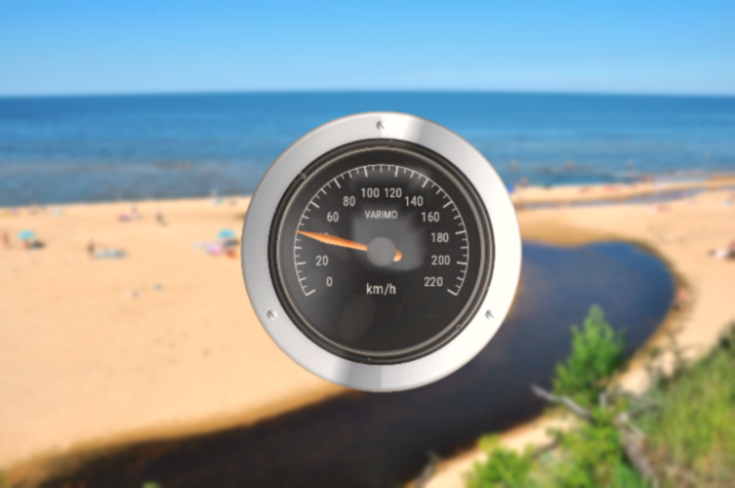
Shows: 40; km/h
